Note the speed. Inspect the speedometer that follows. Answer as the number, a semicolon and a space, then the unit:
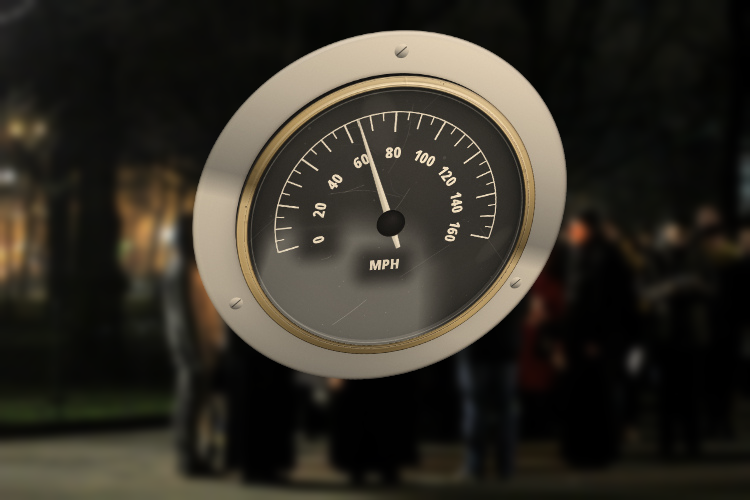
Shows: 65; mph
